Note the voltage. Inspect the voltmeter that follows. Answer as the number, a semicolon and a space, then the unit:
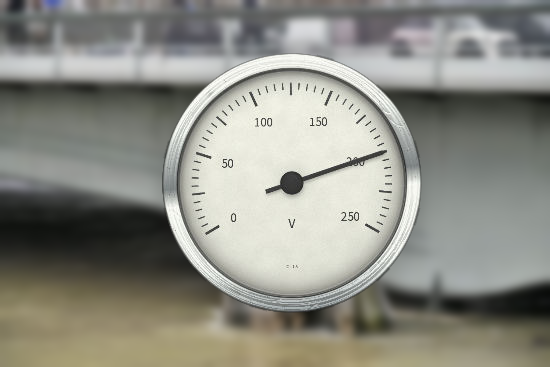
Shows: 200; V
